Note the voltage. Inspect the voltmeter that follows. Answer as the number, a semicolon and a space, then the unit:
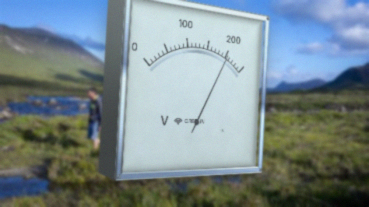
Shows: 200; V
